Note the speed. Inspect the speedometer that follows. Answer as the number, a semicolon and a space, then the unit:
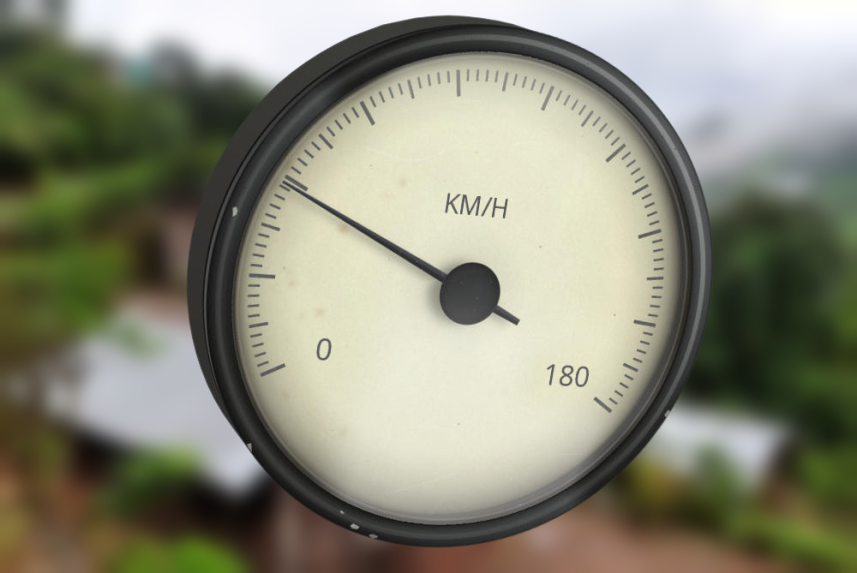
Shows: 39; km/h
